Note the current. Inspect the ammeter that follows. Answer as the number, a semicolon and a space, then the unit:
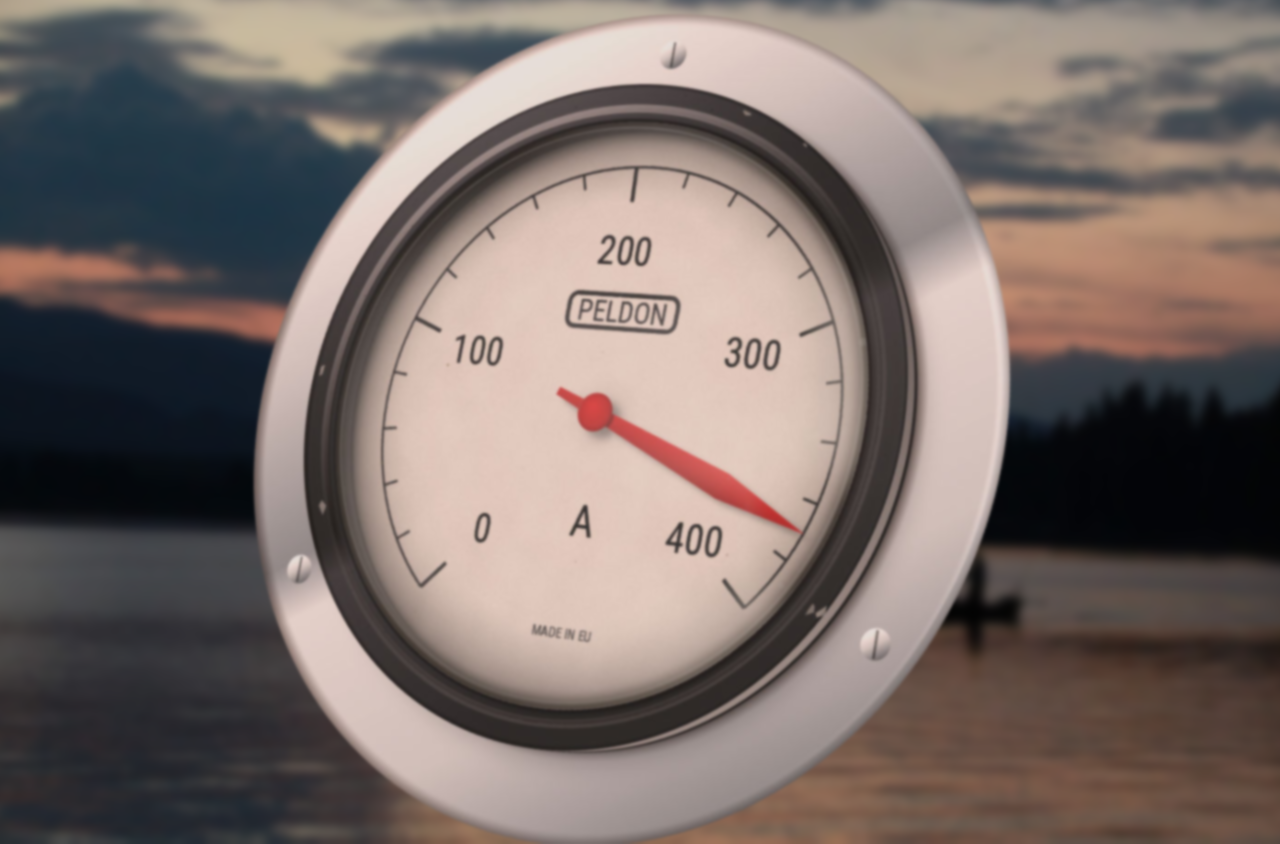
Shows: 370; A
